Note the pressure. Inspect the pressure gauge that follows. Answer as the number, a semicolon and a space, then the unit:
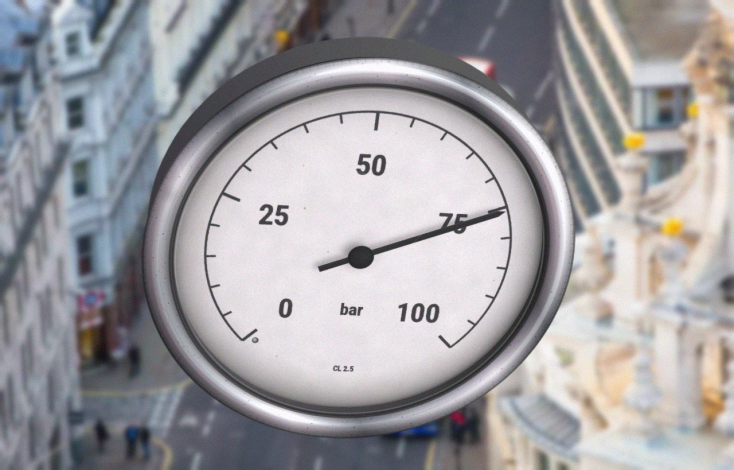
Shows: 75; bar
